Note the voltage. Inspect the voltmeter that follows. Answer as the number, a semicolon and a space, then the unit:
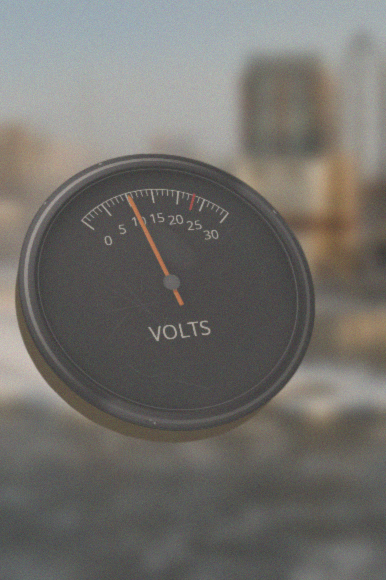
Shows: 10; V
